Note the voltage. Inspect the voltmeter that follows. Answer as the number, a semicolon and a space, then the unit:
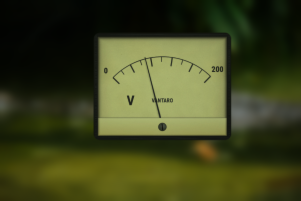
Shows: 70; V
